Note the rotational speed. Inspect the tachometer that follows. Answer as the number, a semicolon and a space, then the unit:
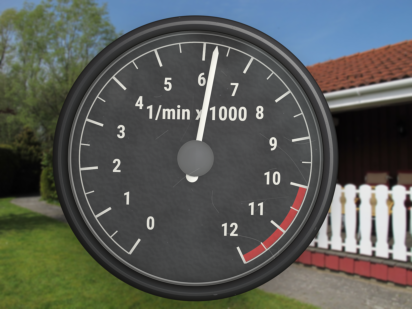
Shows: 6250; rpm
